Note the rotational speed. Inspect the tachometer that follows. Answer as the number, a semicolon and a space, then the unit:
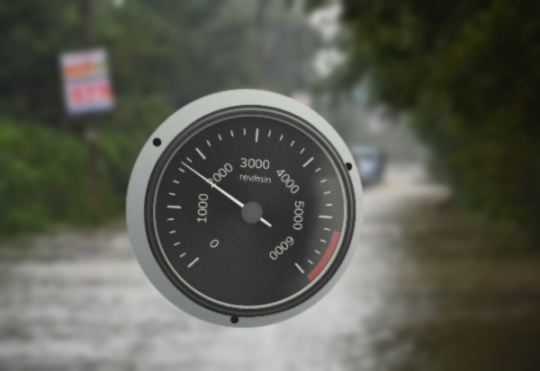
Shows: 1700; rpm
